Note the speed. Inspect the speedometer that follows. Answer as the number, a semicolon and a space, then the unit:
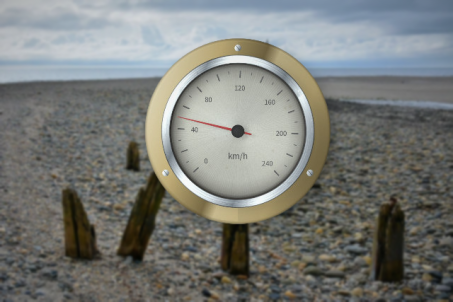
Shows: 50; km/h
